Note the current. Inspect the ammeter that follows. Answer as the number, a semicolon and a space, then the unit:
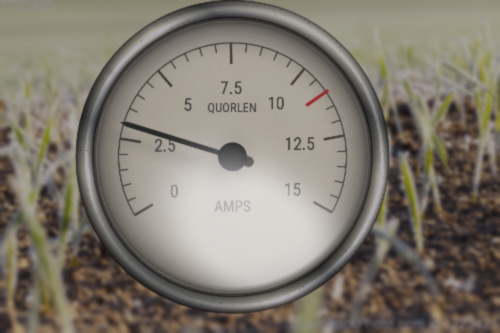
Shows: 3; A
